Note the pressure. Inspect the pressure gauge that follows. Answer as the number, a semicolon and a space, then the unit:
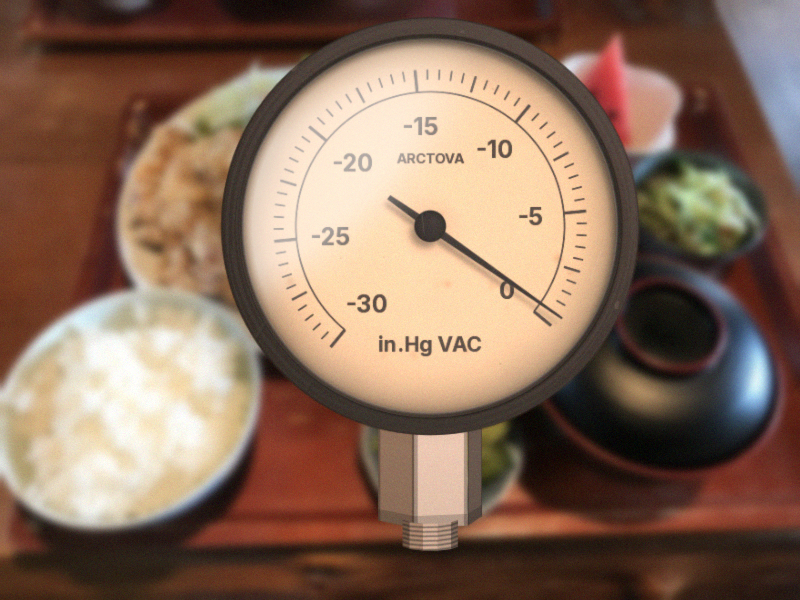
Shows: -0.5; inHg
